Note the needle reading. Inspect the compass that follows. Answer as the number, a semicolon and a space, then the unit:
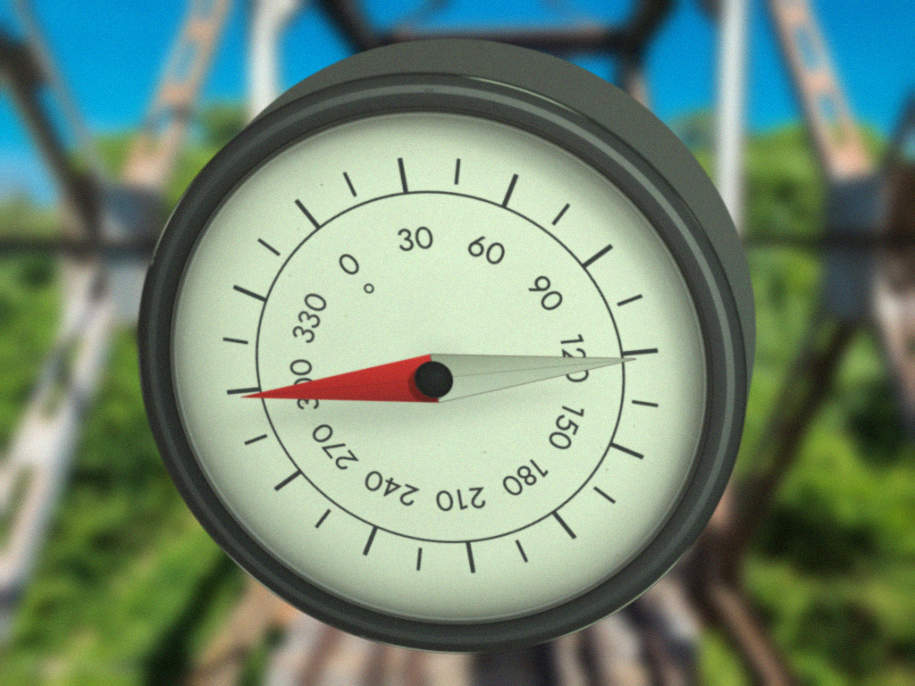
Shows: 300; °
